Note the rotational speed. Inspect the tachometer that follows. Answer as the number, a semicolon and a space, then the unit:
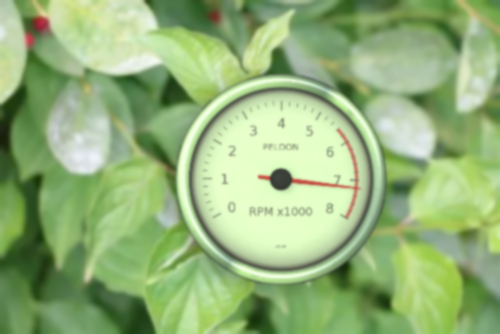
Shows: 7200; rpm
